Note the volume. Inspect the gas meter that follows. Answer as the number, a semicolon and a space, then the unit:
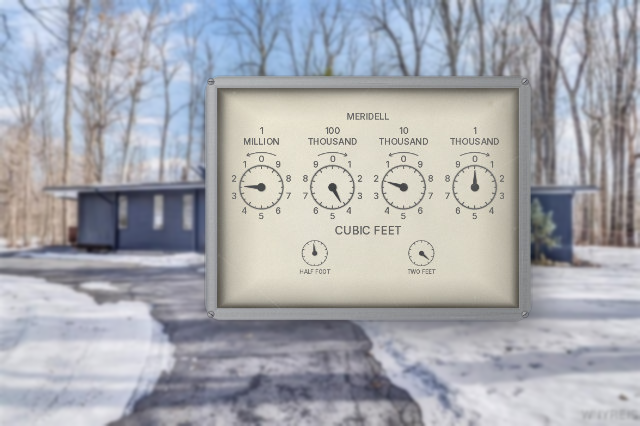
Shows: 242000; ft³
